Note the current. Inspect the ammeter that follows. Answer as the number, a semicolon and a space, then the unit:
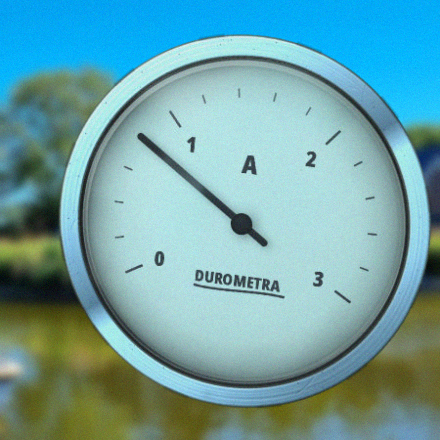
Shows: 0.8; A
